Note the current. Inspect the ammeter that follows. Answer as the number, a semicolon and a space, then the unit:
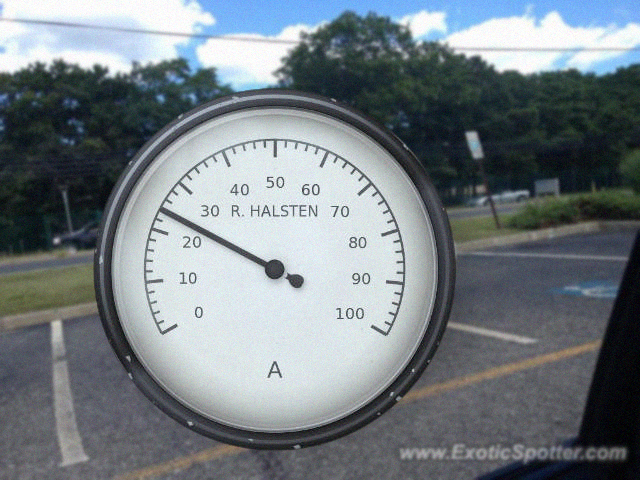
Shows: 24; A
